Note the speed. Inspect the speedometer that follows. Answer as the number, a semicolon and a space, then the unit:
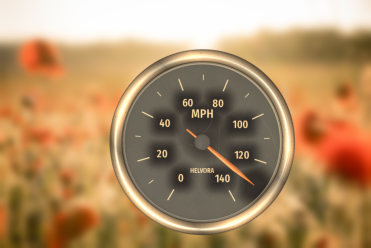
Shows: 130; mph
